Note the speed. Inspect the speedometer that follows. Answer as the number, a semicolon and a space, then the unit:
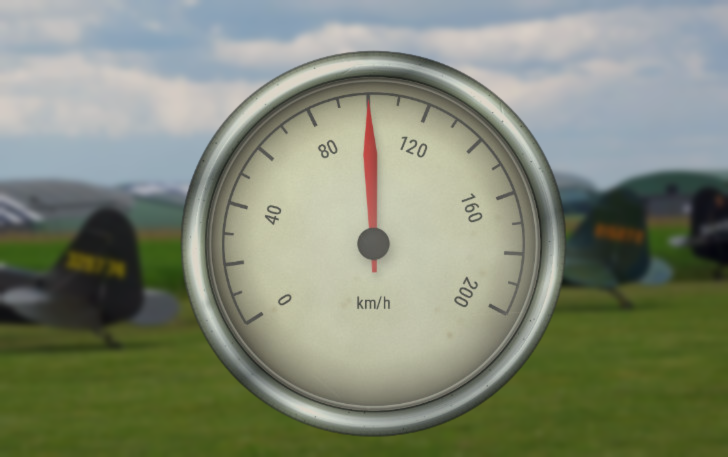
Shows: 100; km/h
